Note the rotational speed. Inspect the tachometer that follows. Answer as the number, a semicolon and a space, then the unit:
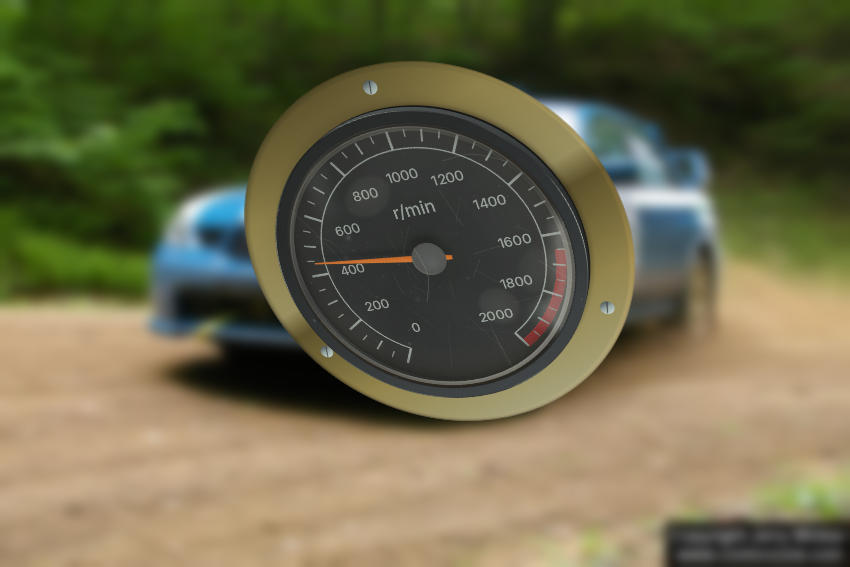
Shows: 450; rpm
